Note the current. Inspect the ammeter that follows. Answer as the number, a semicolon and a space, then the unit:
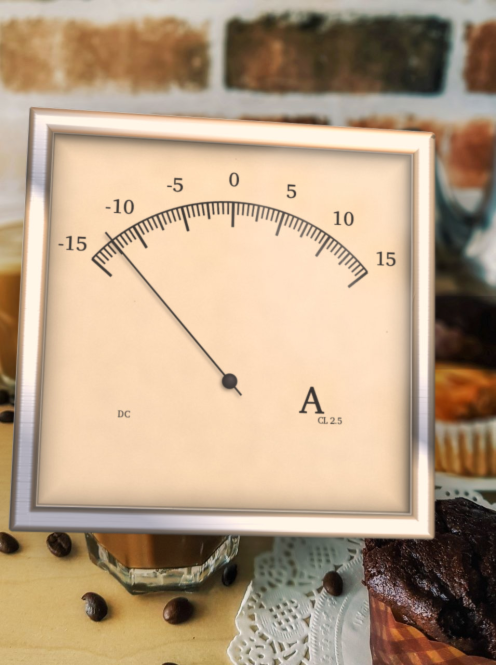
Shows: -12.5; A
